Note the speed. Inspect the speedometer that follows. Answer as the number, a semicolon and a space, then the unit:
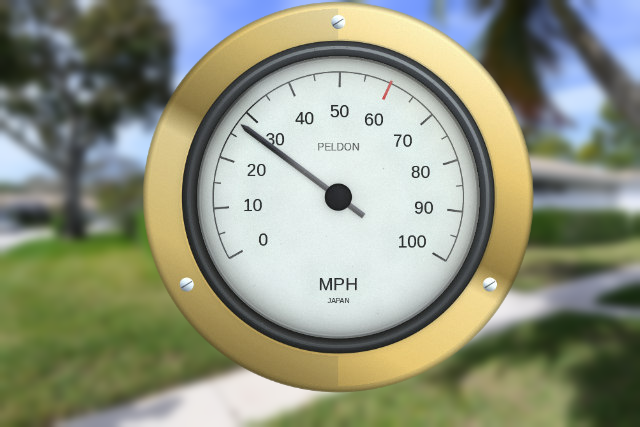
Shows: 27.5; mph
